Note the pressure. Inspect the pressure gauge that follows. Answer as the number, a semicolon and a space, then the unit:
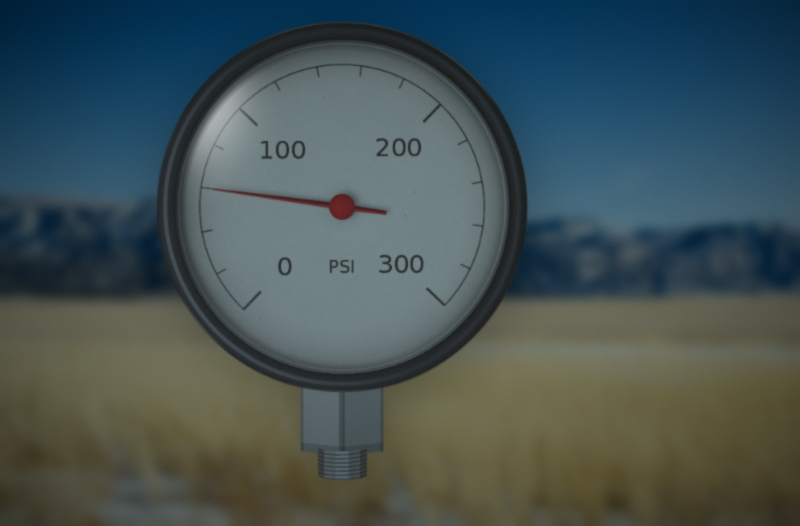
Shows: 60; psi
